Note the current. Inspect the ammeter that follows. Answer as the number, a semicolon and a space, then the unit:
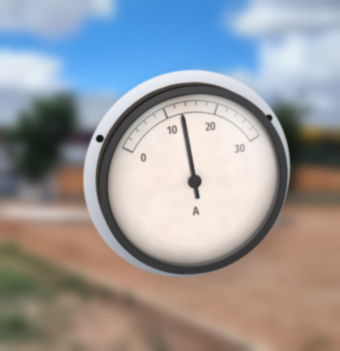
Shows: 13; A
